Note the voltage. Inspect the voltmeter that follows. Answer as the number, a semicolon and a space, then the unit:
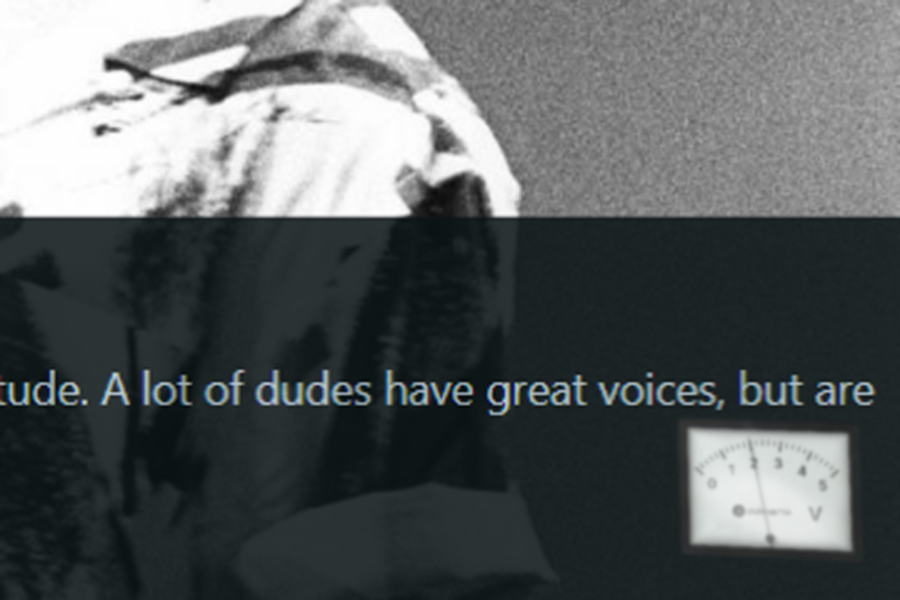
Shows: 2; V
